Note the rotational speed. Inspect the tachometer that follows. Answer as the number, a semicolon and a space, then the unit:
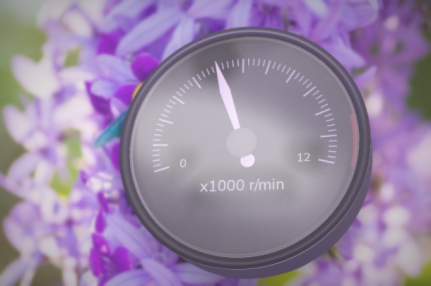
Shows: 5000; rpm
